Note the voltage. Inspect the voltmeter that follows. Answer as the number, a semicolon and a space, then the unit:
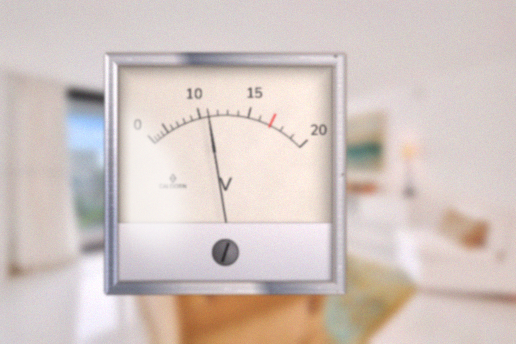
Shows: 11; V
